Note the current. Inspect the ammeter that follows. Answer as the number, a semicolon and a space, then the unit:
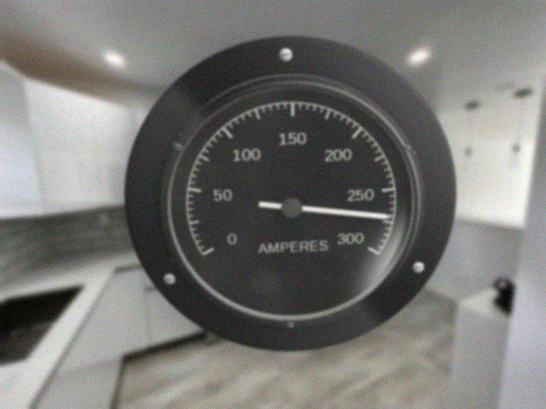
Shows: 270; A
